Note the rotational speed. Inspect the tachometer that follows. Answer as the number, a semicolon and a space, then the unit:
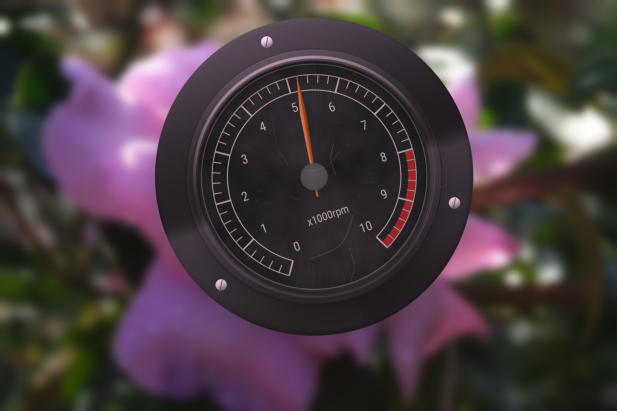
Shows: 5200; rpm
